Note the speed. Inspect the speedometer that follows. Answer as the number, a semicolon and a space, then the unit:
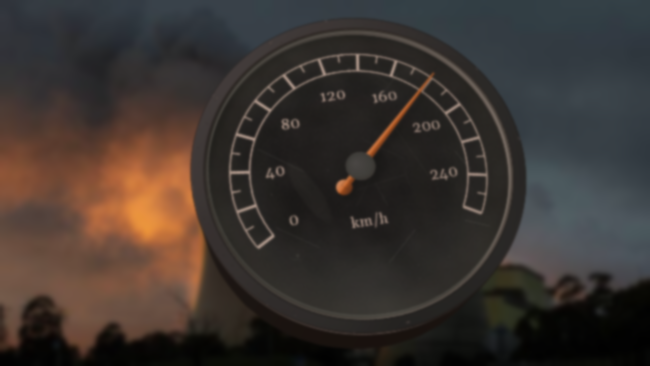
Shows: 180; km/h
